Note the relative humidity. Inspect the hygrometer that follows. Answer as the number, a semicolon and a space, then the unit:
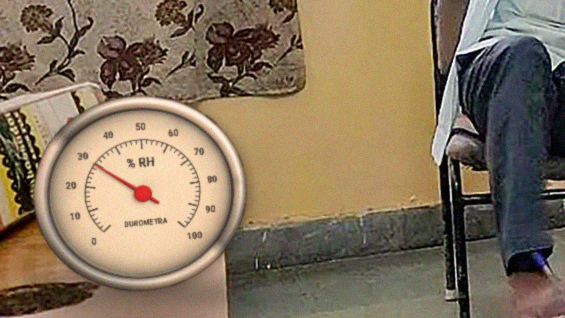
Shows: 30; %
